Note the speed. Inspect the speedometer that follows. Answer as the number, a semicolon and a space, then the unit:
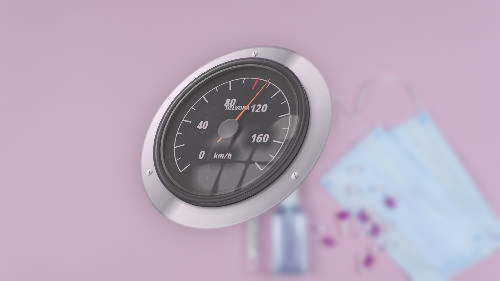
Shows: 110; km/h
